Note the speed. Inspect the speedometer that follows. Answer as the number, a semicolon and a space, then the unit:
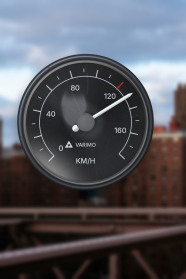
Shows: 130; km/h
